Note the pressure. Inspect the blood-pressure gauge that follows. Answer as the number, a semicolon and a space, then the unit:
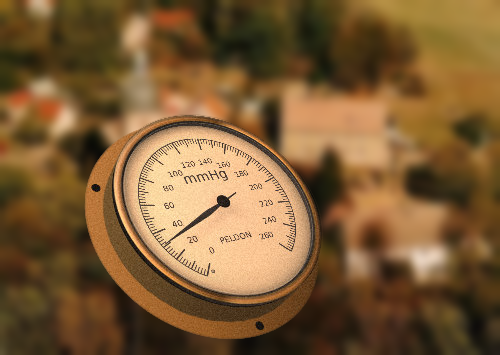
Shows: 30; mmHg
